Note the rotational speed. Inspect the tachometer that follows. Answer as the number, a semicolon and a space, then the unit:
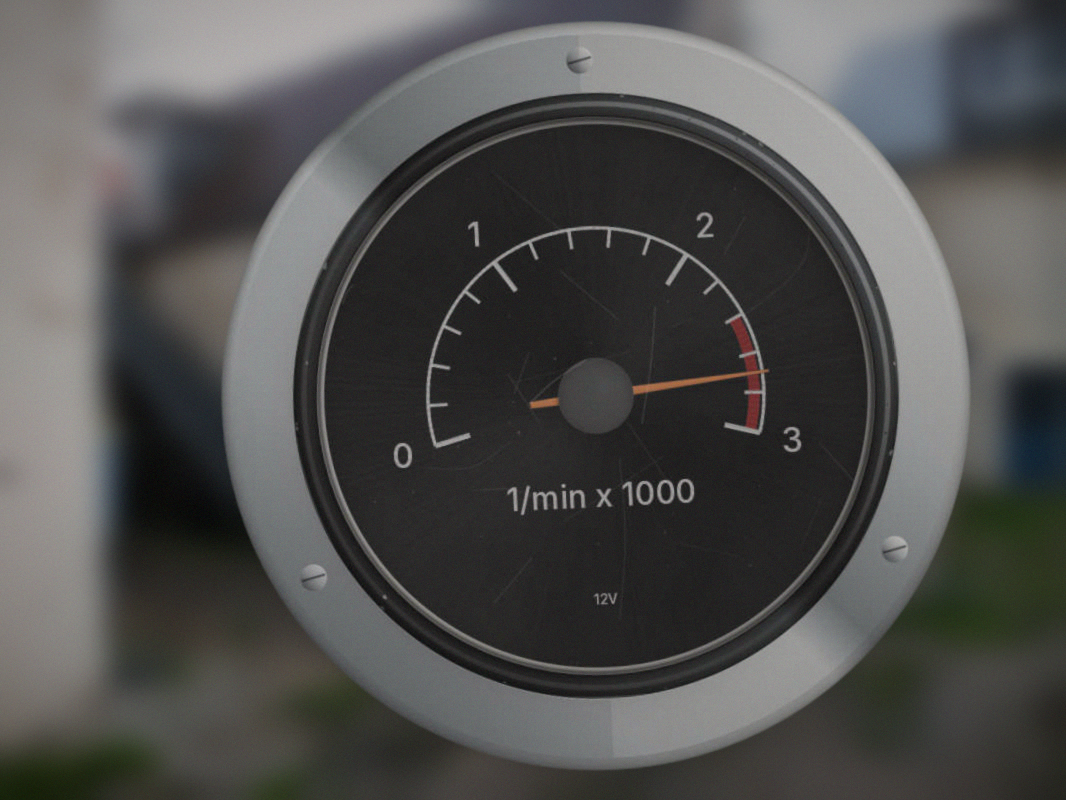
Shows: 2700; rpm
